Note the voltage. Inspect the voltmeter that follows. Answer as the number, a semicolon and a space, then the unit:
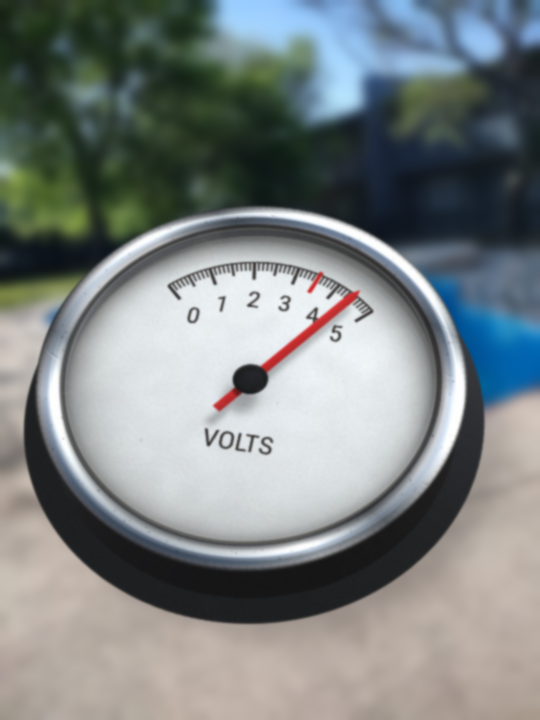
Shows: 4.5; V
